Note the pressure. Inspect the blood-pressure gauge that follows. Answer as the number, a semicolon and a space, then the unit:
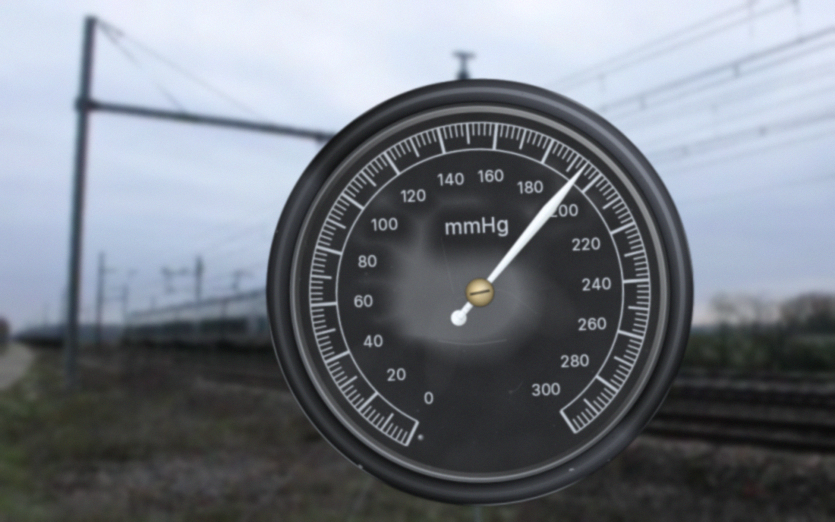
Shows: 194; mmHg
